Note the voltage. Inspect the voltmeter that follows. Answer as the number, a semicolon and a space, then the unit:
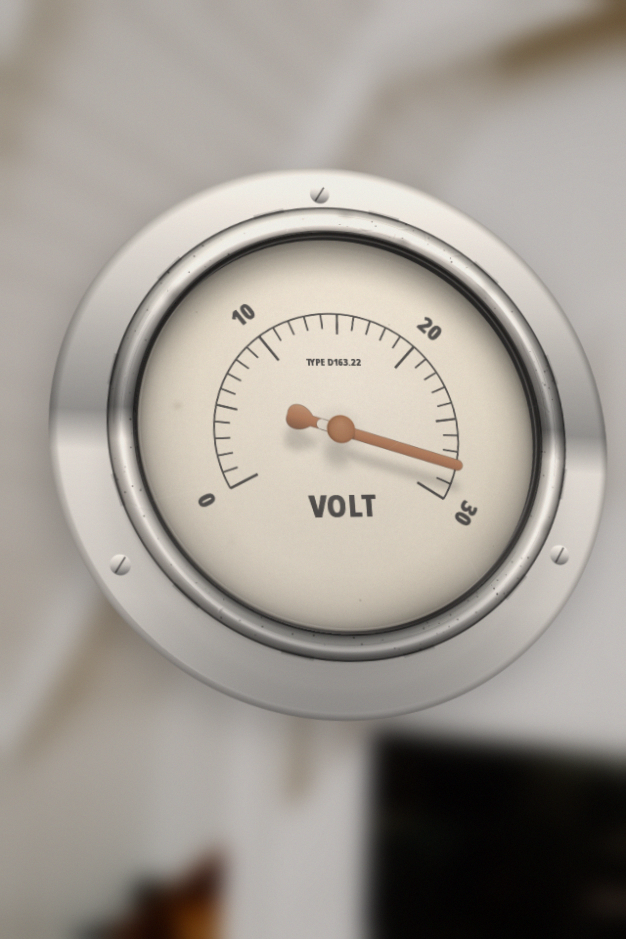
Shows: 28; V
